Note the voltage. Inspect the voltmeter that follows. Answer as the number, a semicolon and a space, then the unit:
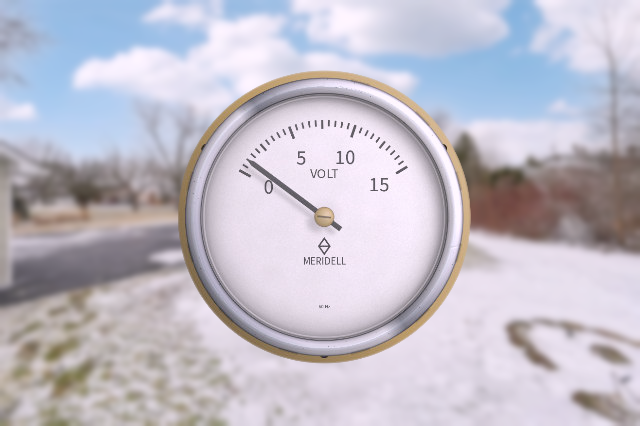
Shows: 1; V
